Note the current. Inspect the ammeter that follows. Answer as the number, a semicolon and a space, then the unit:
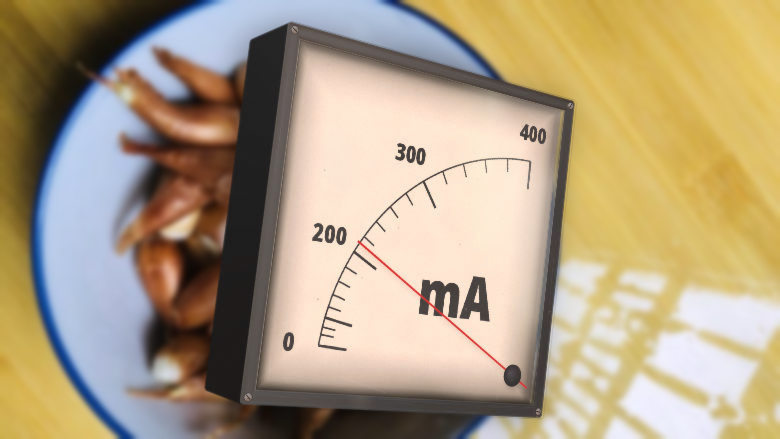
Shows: 210; mA
